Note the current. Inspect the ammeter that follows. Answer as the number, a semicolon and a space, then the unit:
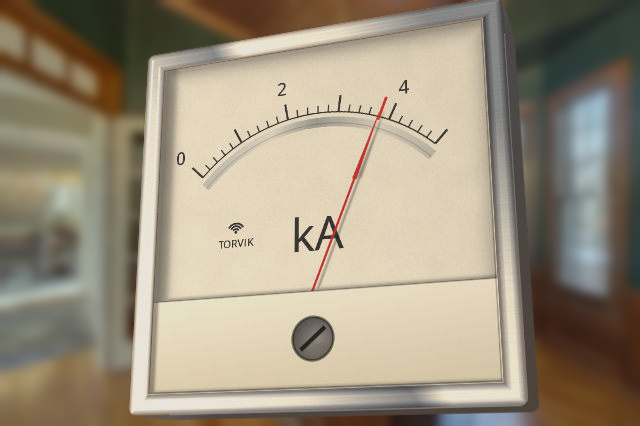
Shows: 3.8; kA
